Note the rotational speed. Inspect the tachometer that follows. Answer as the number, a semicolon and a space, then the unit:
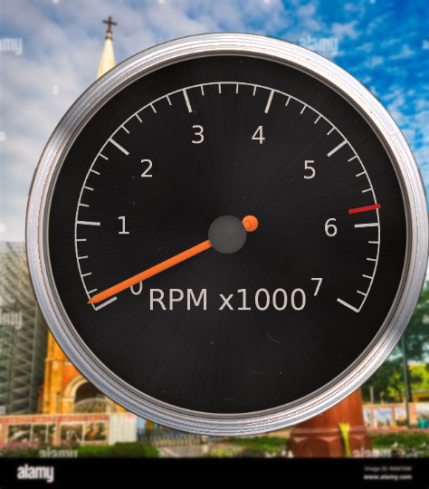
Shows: 100; rpm
